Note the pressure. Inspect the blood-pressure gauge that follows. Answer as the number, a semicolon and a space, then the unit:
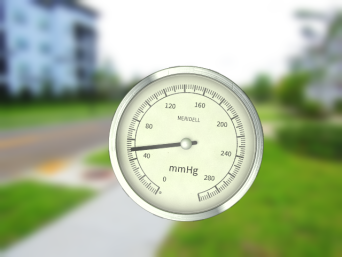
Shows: 50; mmHg
